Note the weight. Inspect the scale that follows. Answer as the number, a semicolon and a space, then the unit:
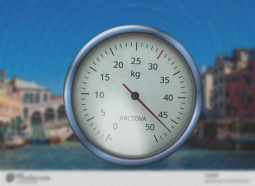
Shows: 47; kg
